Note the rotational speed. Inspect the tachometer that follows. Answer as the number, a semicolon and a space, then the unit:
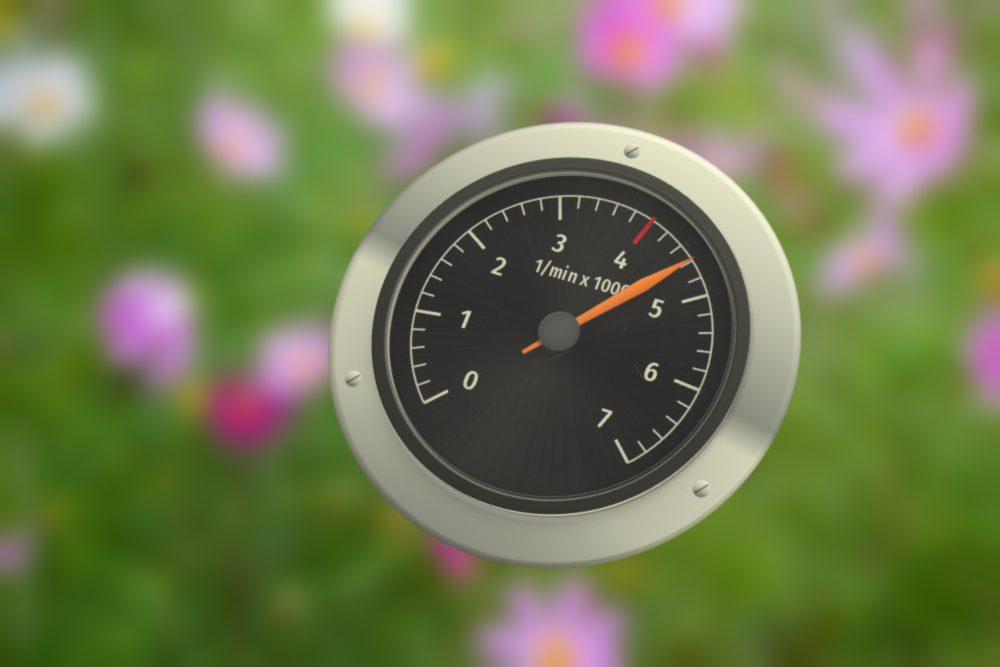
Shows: 4600; rpm
